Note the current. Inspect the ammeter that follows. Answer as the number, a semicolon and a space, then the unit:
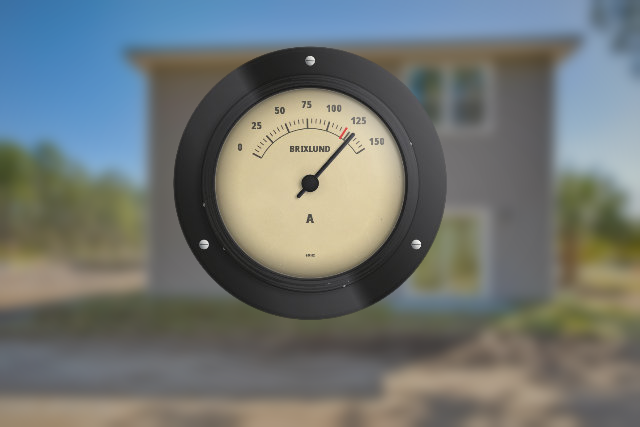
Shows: 130; A
